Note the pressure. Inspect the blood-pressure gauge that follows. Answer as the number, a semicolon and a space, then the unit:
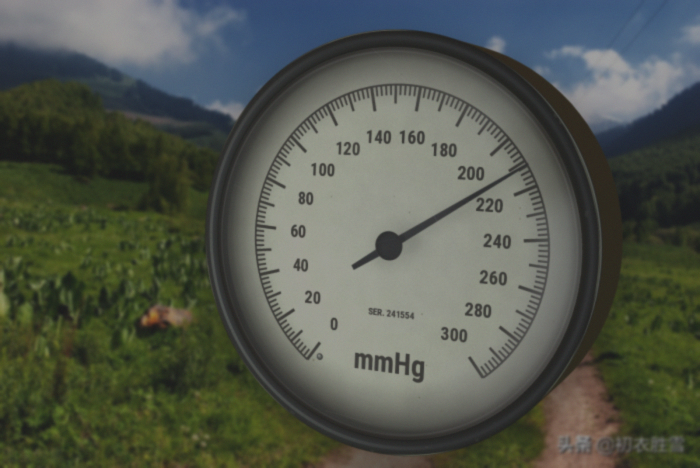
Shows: 212; mmHg
